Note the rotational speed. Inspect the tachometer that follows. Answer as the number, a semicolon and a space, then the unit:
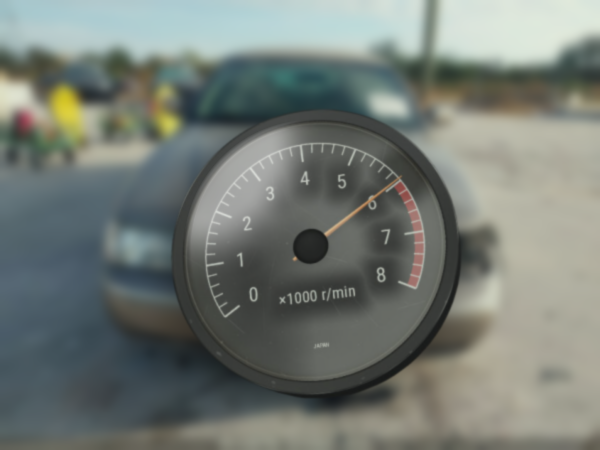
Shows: 6000; rpm
